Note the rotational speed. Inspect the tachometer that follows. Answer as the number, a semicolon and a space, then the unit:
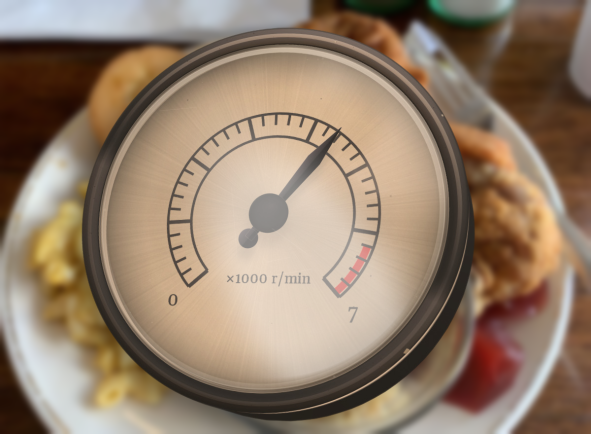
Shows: 4400; rpm
